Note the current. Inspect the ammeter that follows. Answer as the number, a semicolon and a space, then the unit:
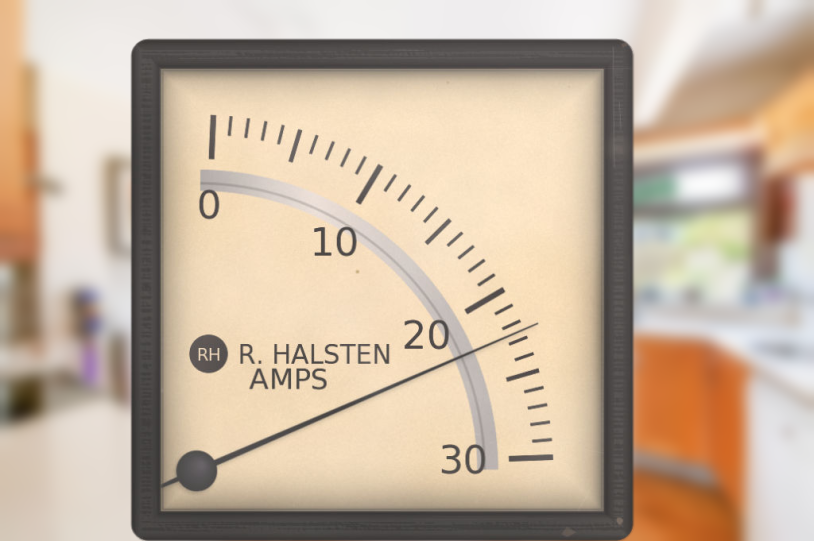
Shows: 22.5; A
